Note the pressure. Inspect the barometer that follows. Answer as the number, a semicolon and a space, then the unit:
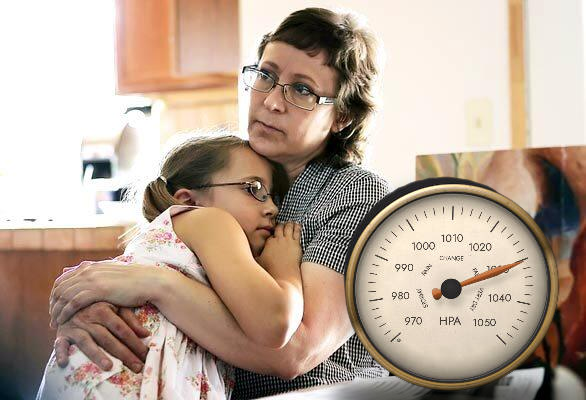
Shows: 1030; hPa
